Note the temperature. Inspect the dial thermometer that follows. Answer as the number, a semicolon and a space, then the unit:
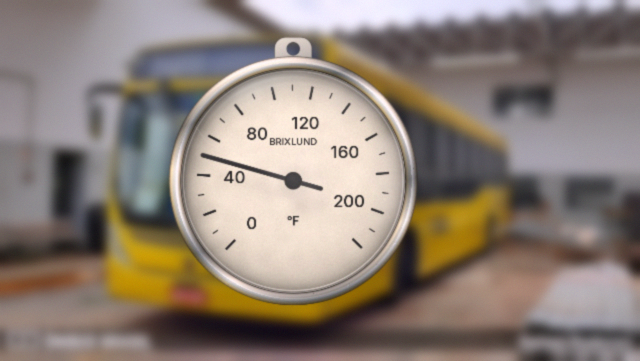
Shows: 50; °F
